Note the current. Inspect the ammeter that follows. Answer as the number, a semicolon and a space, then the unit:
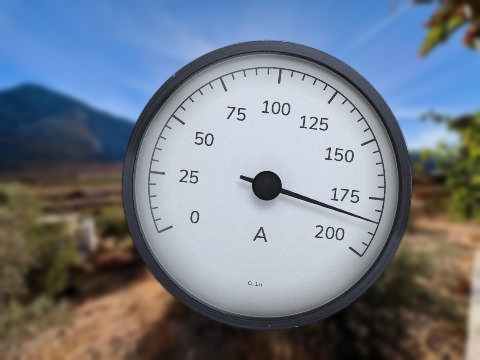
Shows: 185; A
